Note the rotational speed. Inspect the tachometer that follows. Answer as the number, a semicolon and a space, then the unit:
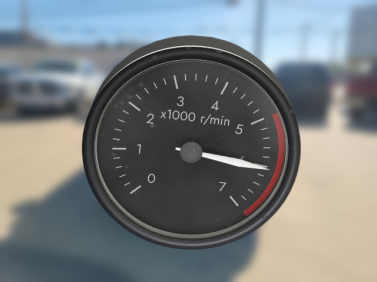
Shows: 6000; rpm
